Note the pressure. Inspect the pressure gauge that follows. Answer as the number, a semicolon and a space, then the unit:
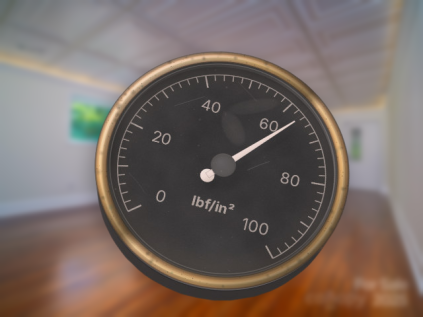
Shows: 64; psi
